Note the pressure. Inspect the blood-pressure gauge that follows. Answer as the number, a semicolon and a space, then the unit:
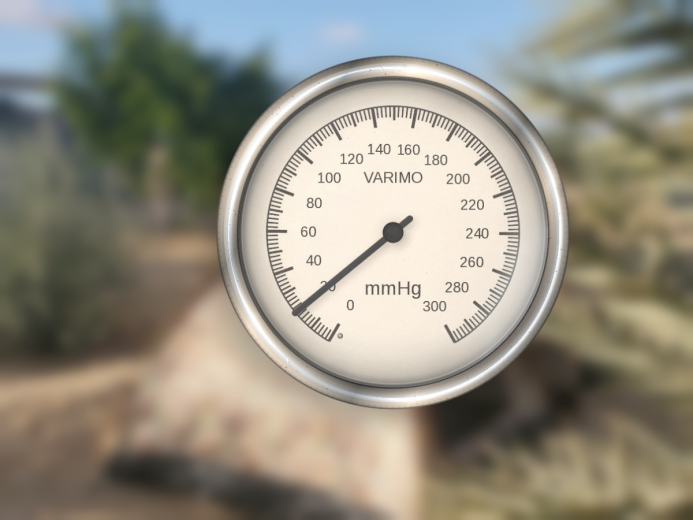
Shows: 20; mmHg
